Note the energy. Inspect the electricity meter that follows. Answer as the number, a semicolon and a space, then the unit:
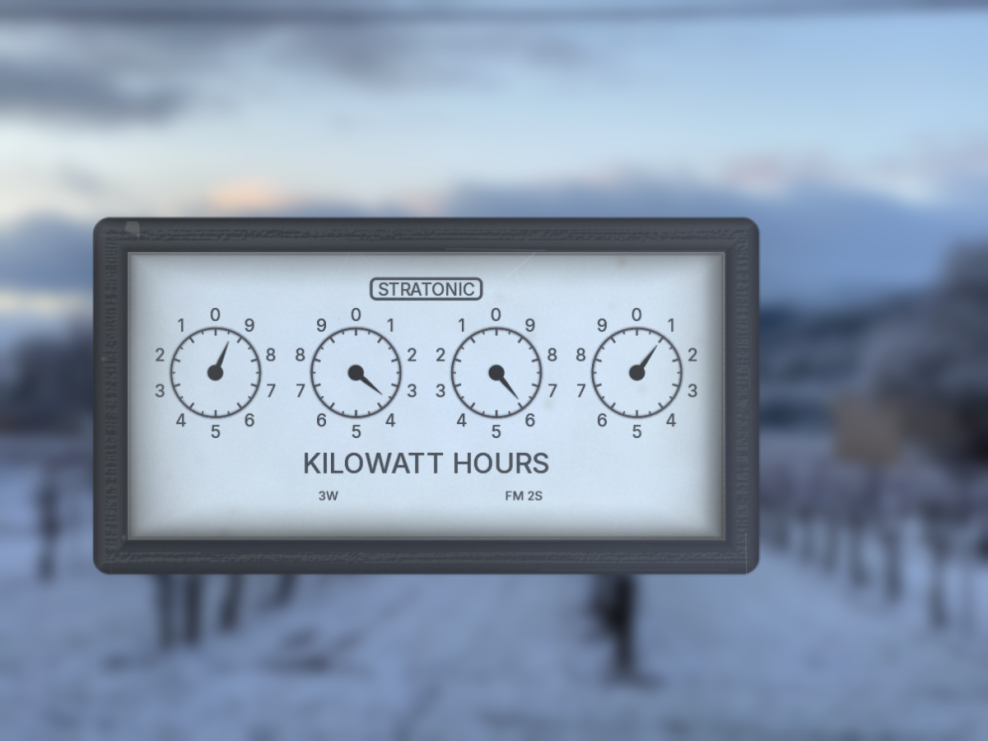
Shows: 9361; kWh
